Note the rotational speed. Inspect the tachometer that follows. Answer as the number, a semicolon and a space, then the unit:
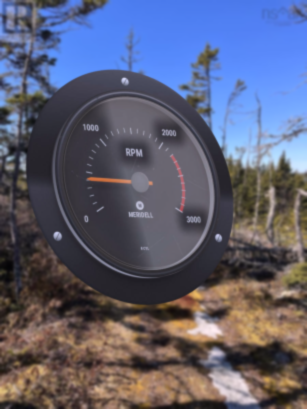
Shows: 400; rpm
